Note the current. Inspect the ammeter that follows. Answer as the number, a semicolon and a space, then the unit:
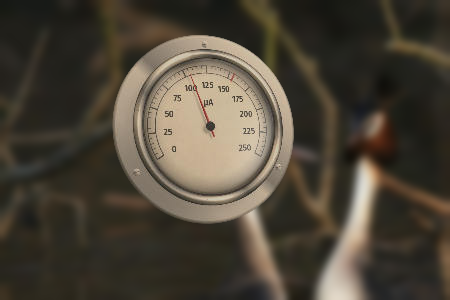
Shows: 105; µA
